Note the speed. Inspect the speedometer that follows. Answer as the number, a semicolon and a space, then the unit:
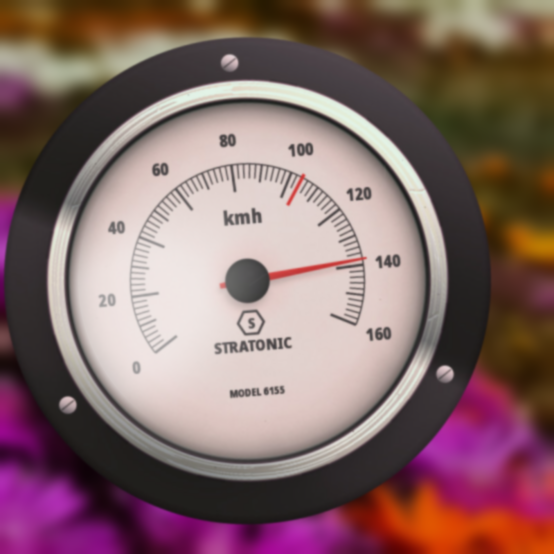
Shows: 138; km/h
